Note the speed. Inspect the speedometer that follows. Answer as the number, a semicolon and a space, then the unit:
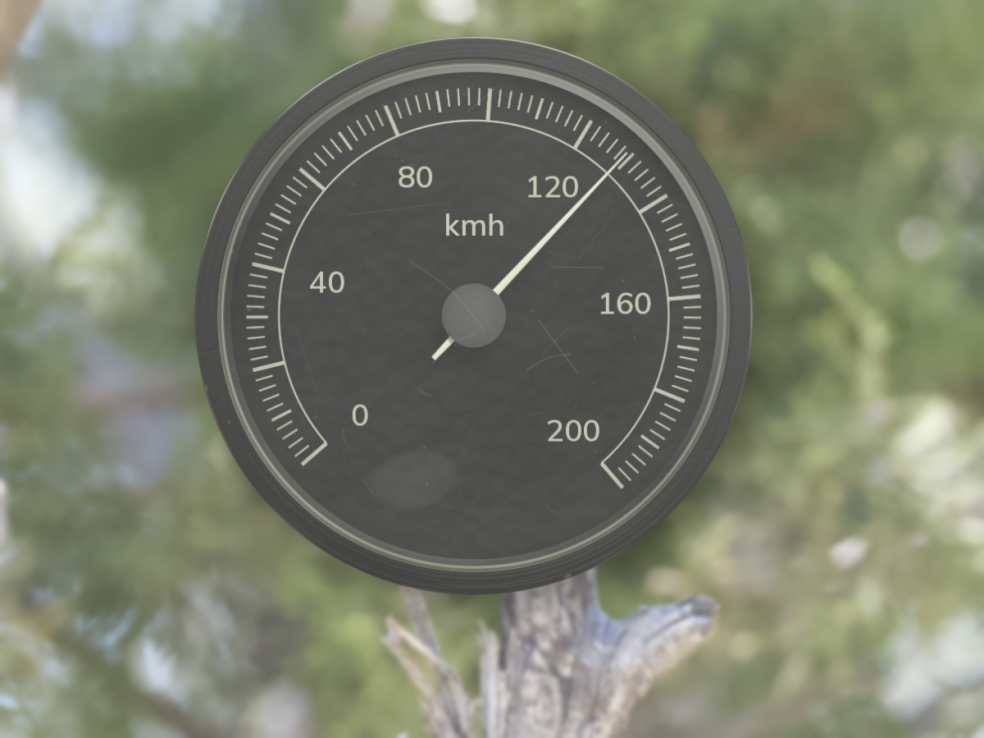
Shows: 129; km/h
